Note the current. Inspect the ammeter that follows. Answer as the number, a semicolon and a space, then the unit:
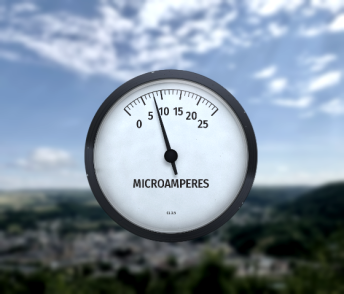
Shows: 8; µA
